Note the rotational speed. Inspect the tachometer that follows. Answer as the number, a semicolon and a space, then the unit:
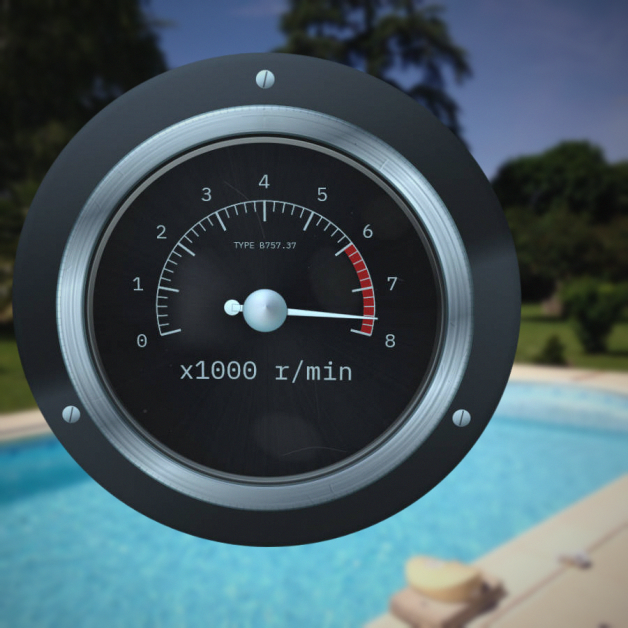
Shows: 7600; rpm
